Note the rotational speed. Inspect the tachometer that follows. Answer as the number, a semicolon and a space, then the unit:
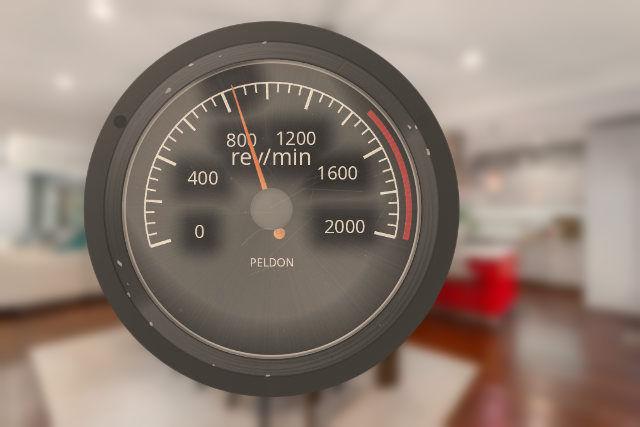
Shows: 850; rpm
